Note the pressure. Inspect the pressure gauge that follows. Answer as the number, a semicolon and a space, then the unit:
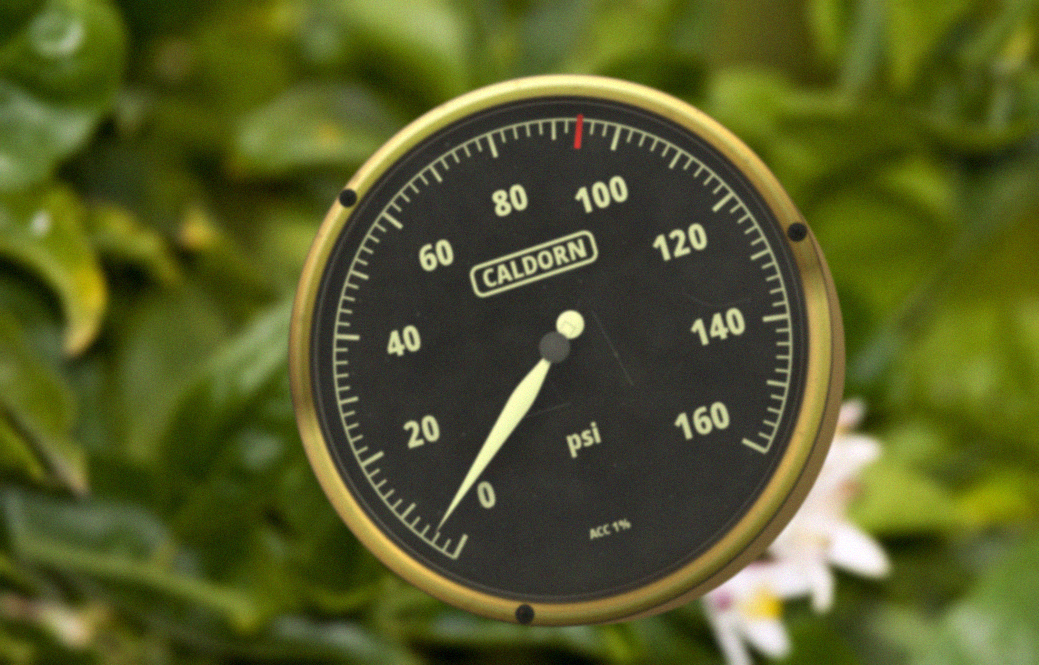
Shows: 4; psi
